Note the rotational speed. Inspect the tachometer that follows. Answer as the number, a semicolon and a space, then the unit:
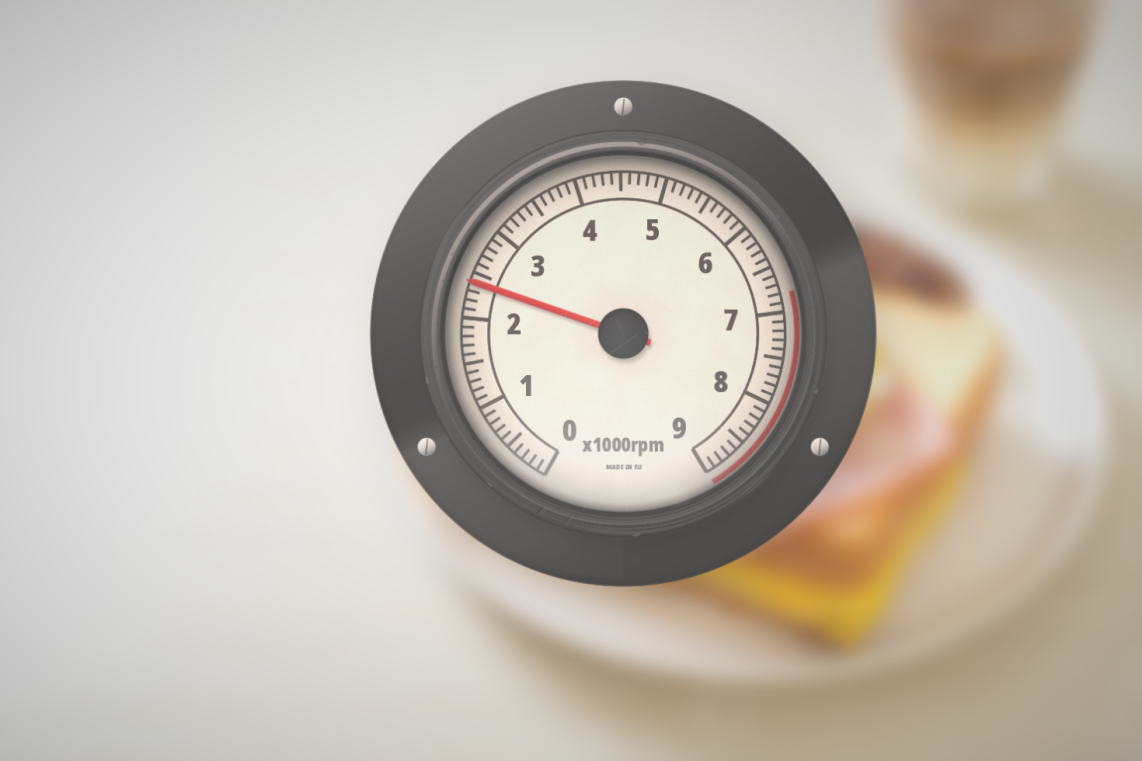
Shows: 2400; rpm
